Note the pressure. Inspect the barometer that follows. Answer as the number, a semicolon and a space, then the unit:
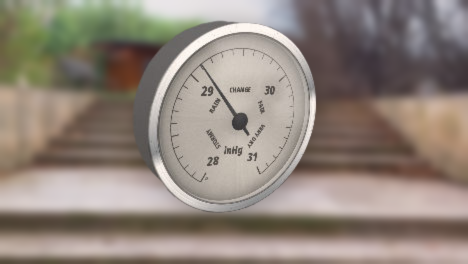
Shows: 29.1; inHg
